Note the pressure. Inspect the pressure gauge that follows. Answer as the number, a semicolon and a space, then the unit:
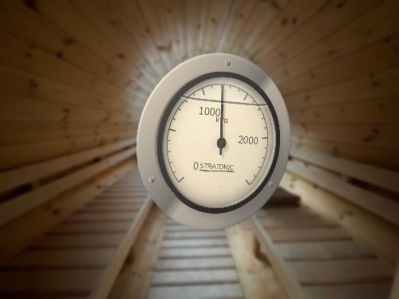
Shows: 1200; kPa
